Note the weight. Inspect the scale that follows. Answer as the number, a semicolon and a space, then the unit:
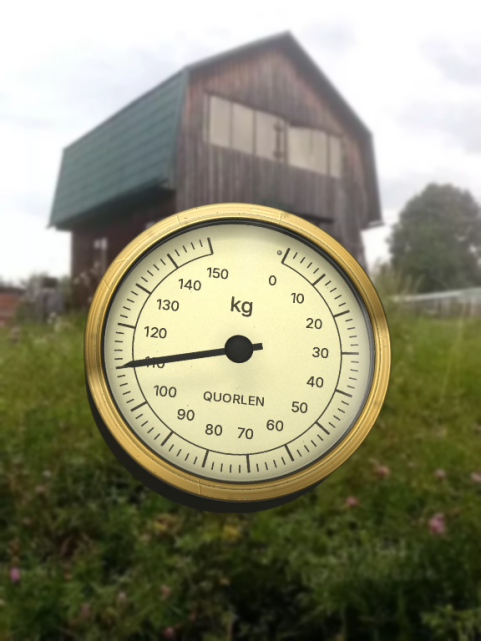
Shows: 110; kg
